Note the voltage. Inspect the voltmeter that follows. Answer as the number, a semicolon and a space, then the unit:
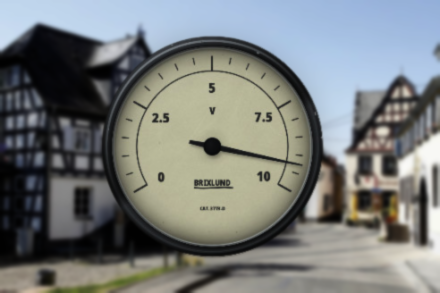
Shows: 9.25; V
